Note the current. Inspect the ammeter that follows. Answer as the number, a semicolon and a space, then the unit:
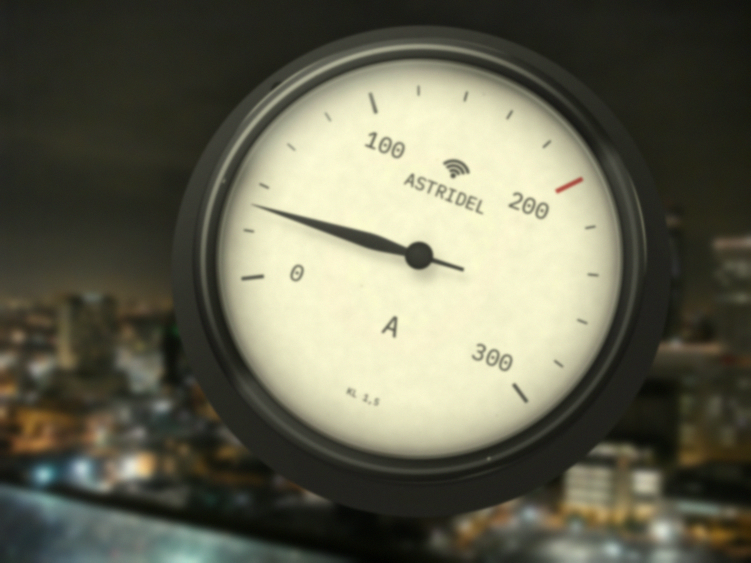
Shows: 30; A
